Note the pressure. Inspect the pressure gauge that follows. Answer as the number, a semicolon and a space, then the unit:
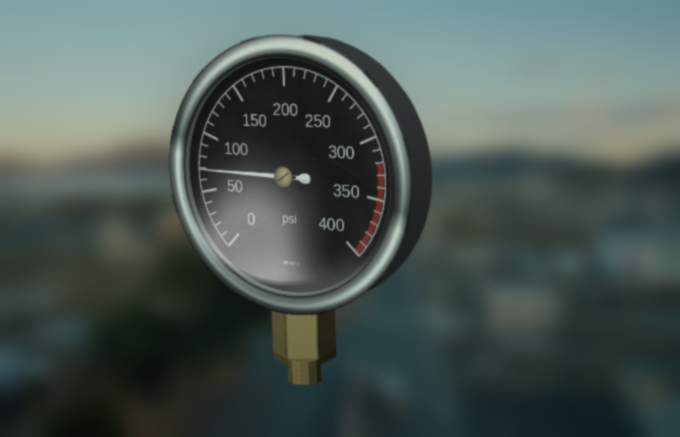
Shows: 70; psi
